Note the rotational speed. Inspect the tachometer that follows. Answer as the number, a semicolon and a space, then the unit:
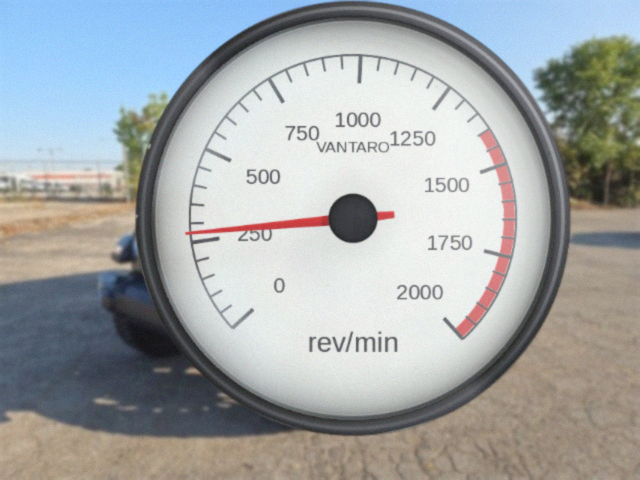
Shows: 275; rpm
